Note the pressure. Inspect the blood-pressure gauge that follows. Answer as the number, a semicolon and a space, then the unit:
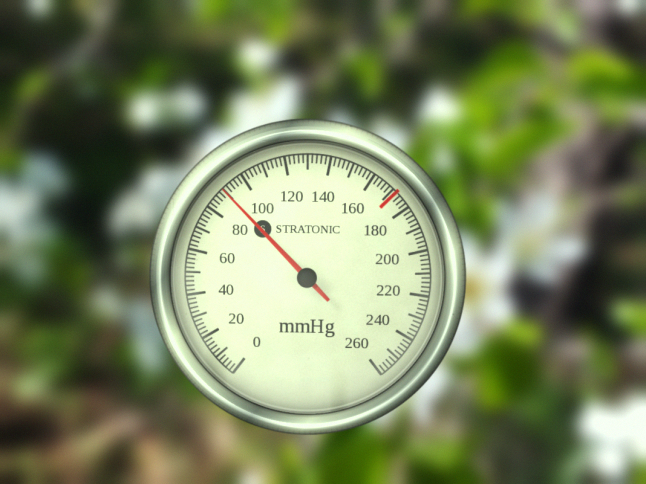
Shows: 90; mmHg
